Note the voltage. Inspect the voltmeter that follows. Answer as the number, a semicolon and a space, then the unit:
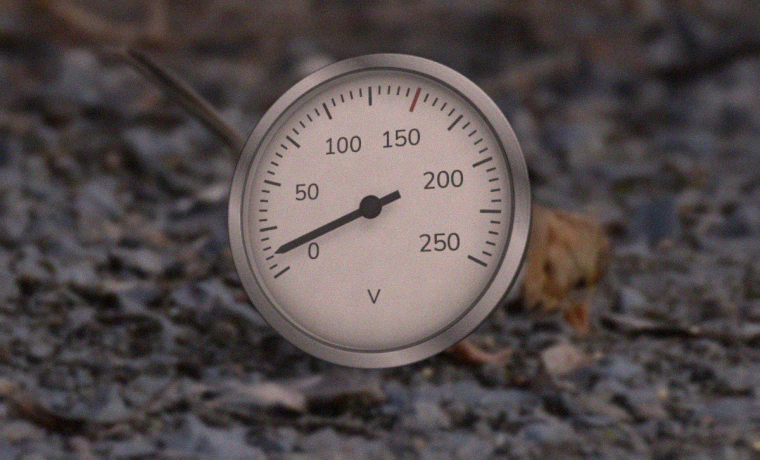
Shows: 10; V
